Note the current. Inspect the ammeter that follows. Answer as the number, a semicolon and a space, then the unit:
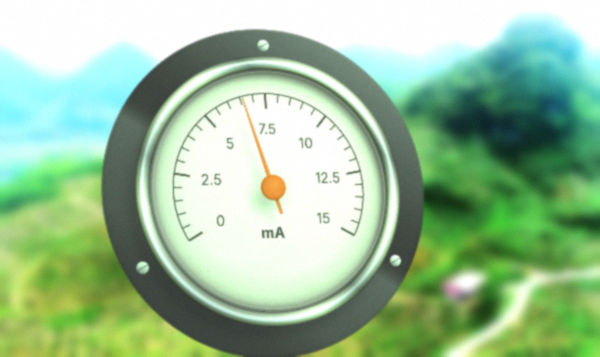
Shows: 6.5; mA
